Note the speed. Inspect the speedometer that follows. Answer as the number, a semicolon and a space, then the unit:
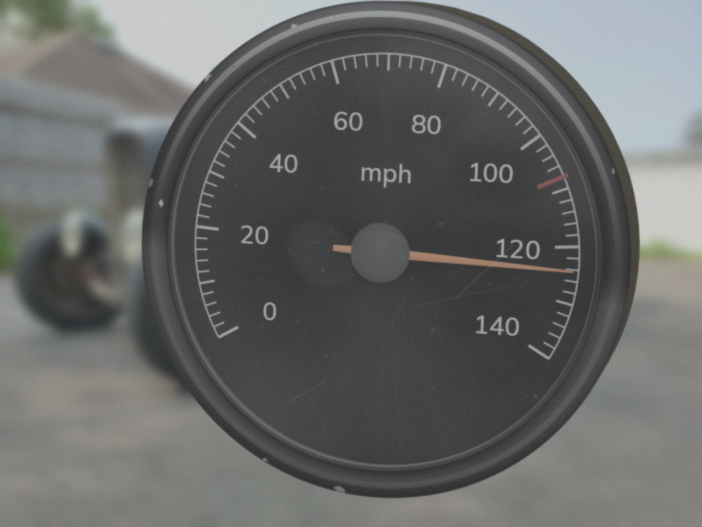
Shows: 124; mph
